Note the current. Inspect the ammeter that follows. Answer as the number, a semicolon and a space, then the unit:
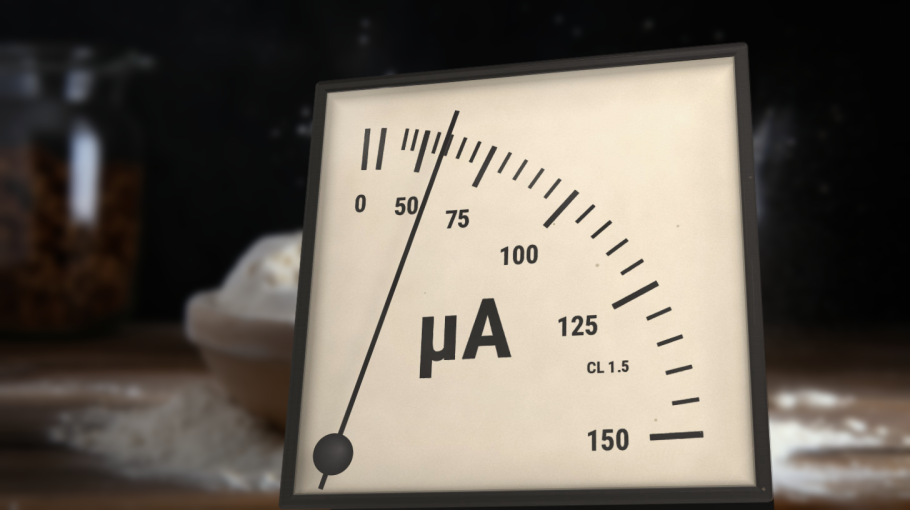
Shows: 60; µA
